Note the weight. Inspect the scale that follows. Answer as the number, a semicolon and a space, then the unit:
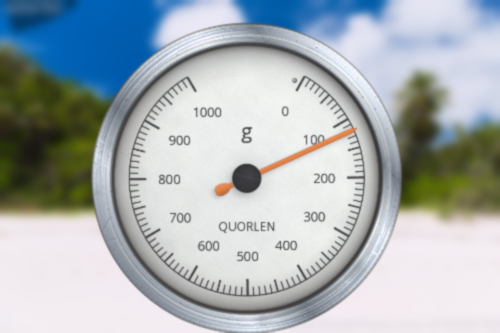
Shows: 120; g
